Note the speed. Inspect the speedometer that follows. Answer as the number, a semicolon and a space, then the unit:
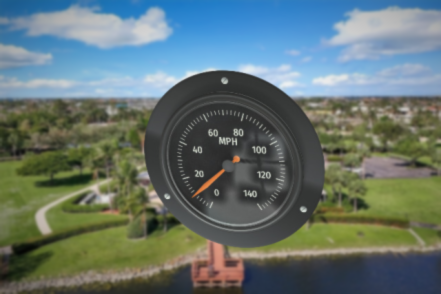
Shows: 10; mph
